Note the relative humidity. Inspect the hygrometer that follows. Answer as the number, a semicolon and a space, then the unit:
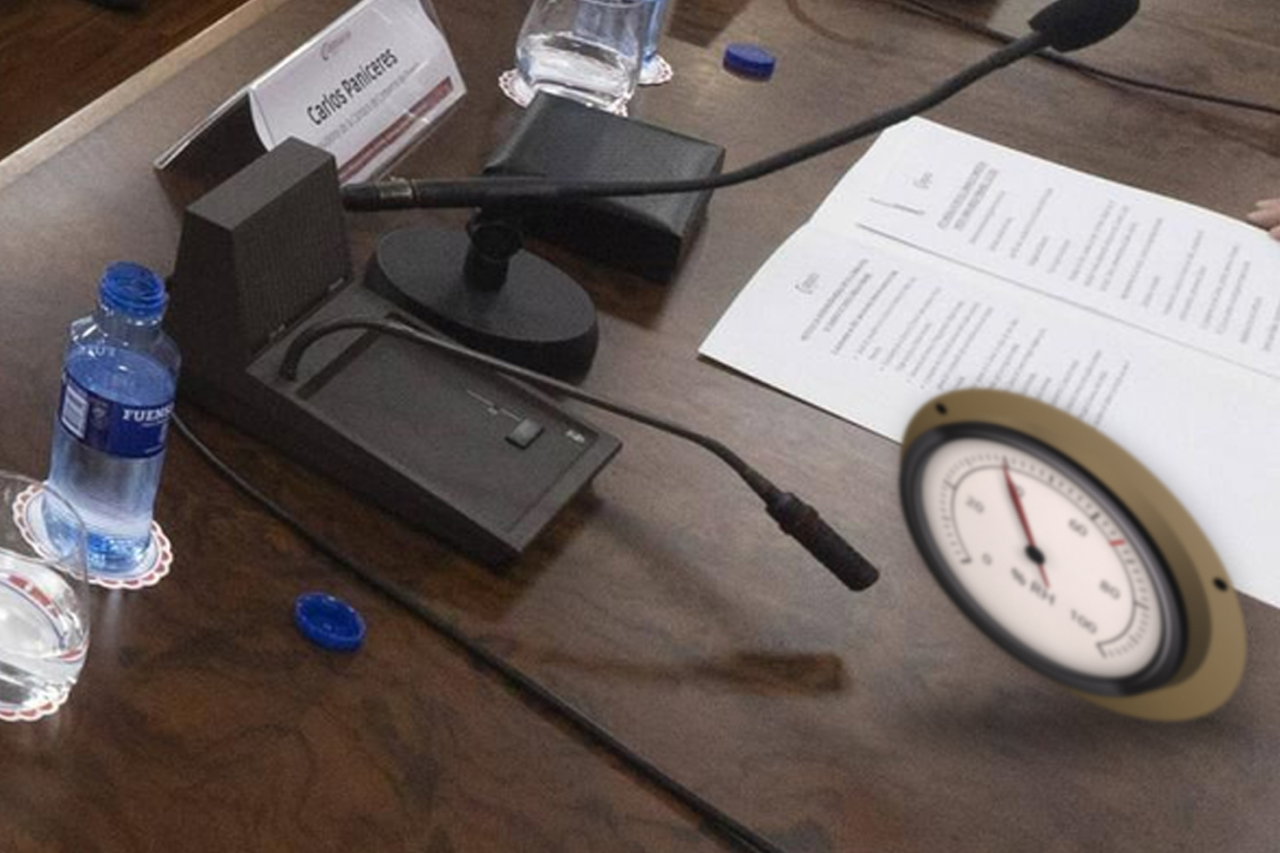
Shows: 40; %
